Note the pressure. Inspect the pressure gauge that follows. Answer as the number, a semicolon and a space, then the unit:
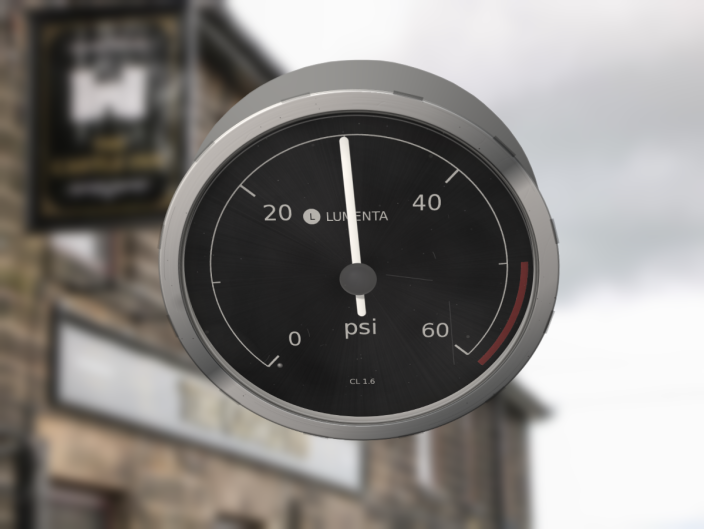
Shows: 30; psi
